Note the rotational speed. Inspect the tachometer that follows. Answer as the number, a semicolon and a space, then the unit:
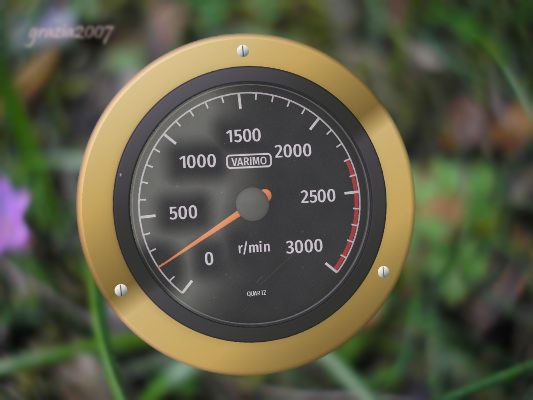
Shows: 200; rpm
